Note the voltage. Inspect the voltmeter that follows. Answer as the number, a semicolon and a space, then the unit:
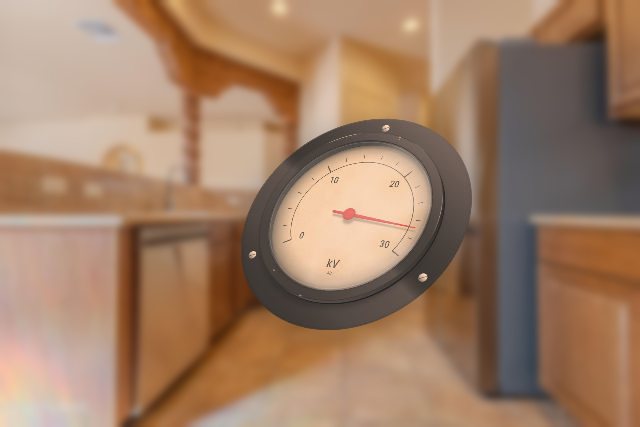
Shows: 27; kV
